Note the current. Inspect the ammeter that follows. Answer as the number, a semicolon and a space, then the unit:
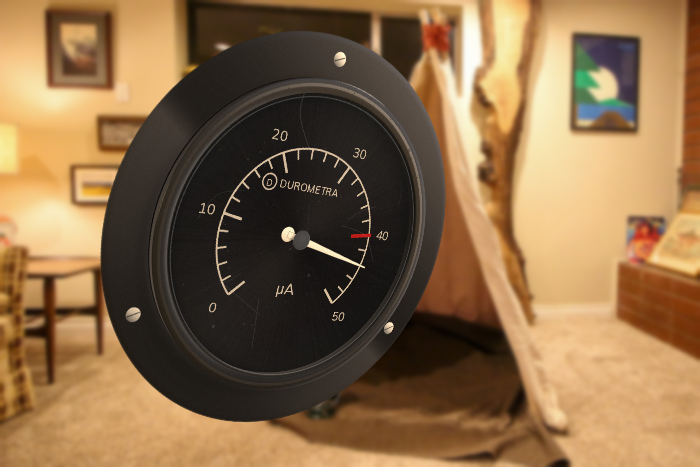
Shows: 44; µA
